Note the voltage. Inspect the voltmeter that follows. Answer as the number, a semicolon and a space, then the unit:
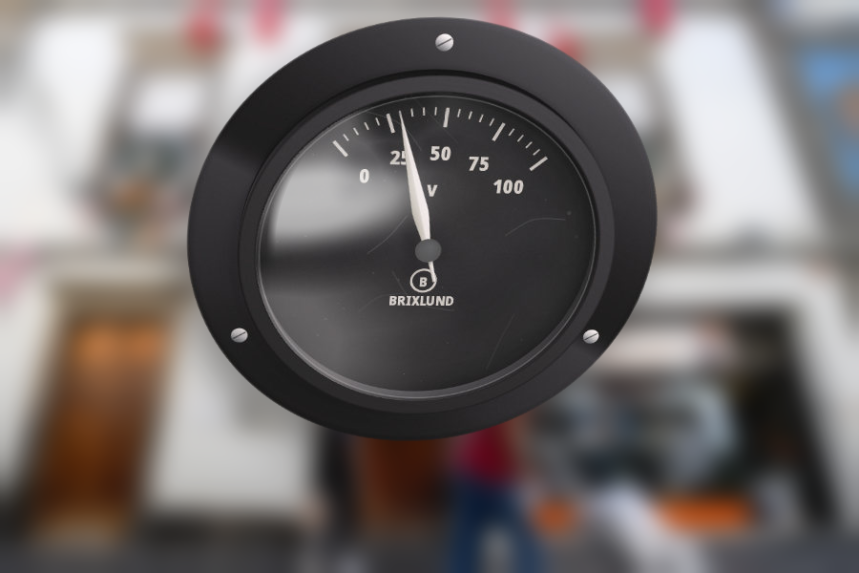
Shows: 30; V
